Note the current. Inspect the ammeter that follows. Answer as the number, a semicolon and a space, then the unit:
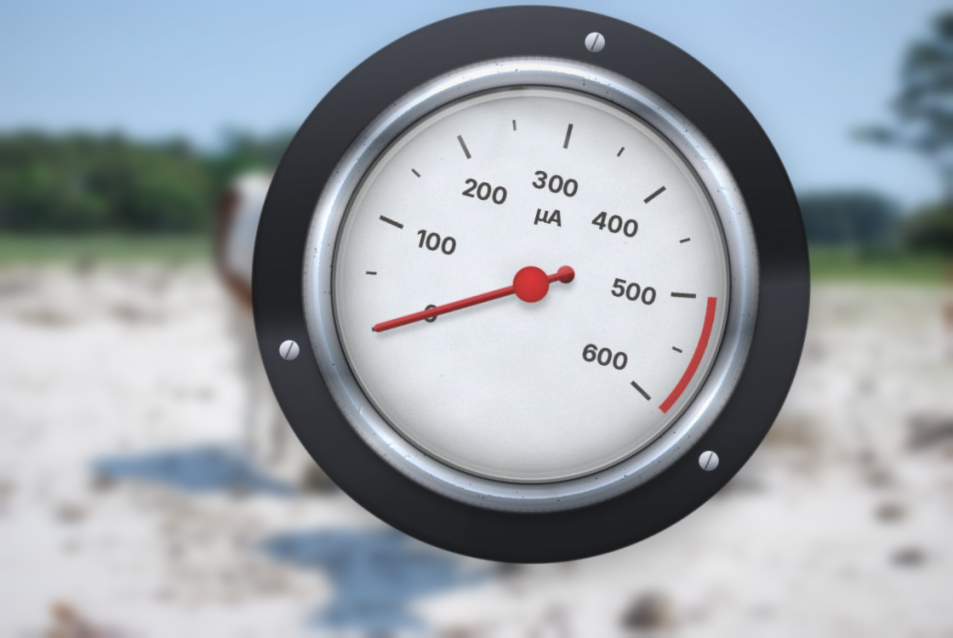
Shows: 0; µA
